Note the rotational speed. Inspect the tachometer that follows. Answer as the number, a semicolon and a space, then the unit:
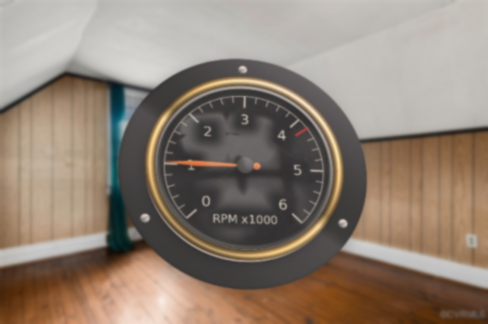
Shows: 1000; rpm
